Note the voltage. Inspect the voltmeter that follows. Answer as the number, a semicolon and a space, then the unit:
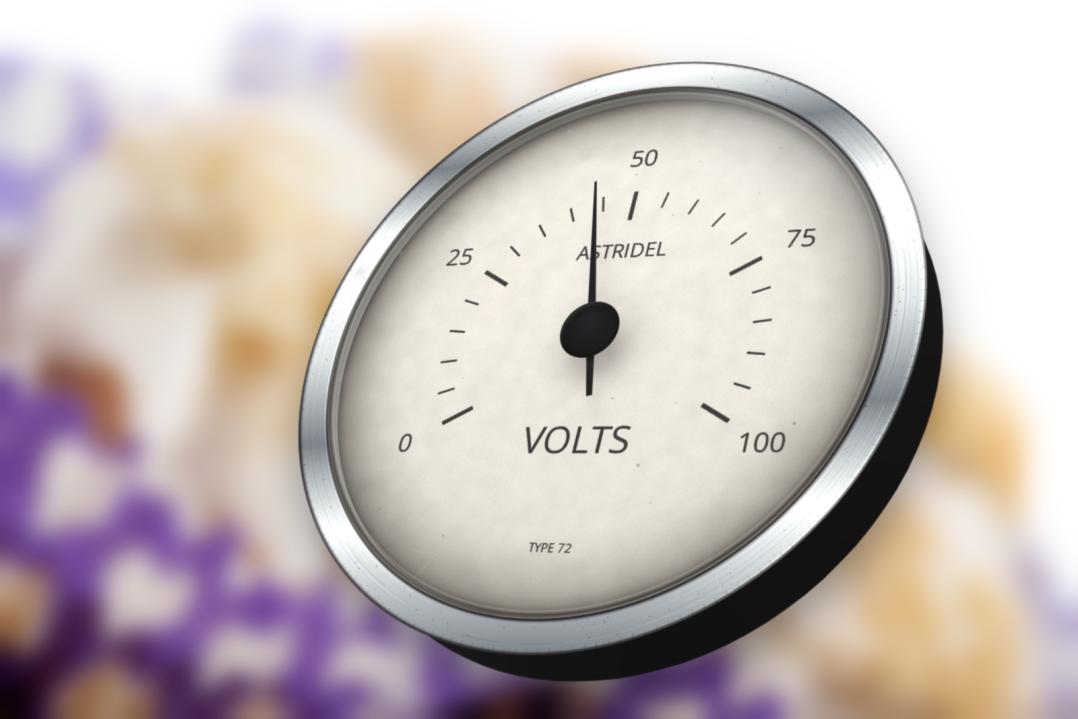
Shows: 45; V
